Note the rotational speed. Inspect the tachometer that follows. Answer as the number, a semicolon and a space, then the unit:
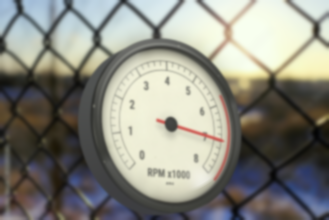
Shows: 7000; rpm
